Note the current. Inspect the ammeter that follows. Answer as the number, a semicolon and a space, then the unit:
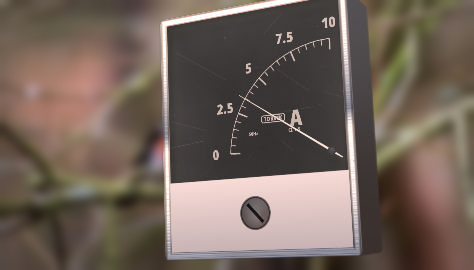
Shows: 3.5; A
